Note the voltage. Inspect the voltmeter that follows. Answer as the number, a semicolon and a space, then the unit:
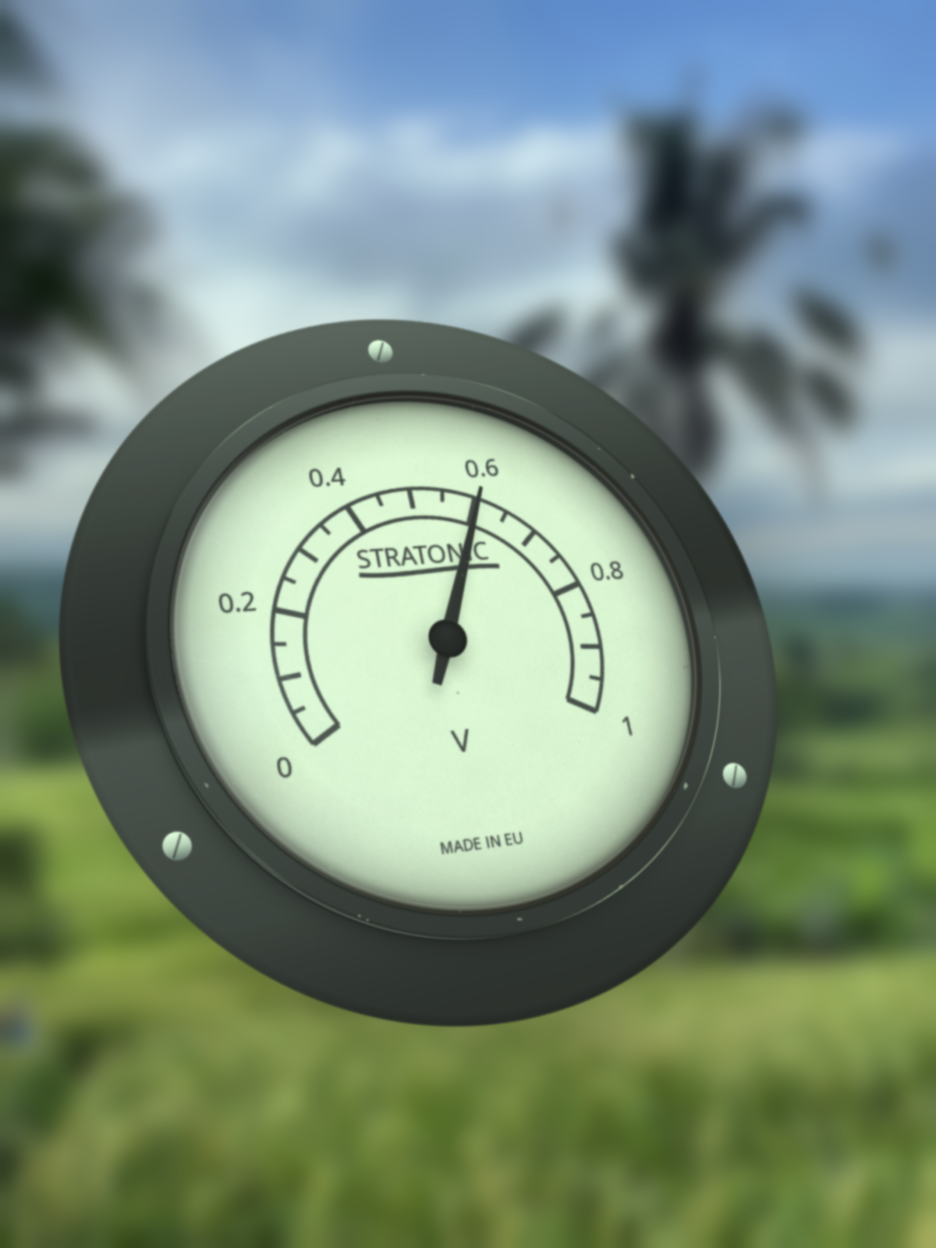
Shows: 0.6; V
